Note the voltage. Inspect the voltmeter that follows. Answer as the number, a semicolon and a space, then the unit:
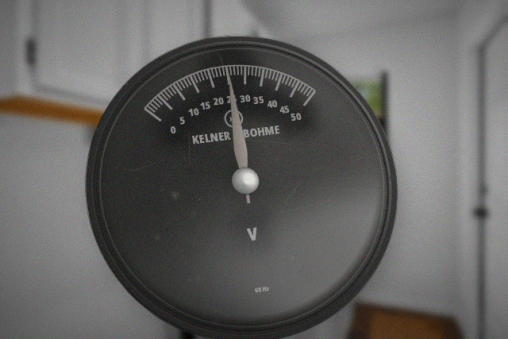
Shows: 25; V
